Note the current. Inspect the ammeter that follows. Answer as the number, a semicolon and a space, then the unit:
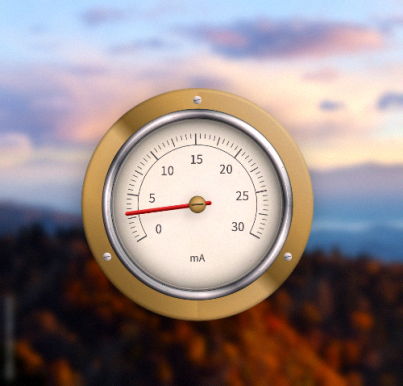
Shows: 3; mA
